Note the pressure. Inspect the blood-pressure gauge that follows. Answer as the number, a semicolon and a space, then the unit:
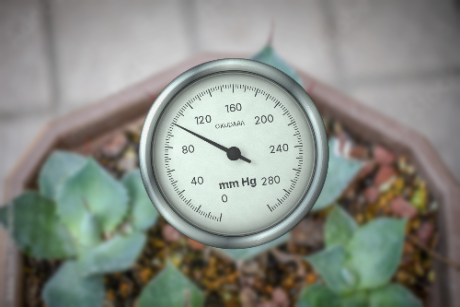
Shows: 100; mmHg
